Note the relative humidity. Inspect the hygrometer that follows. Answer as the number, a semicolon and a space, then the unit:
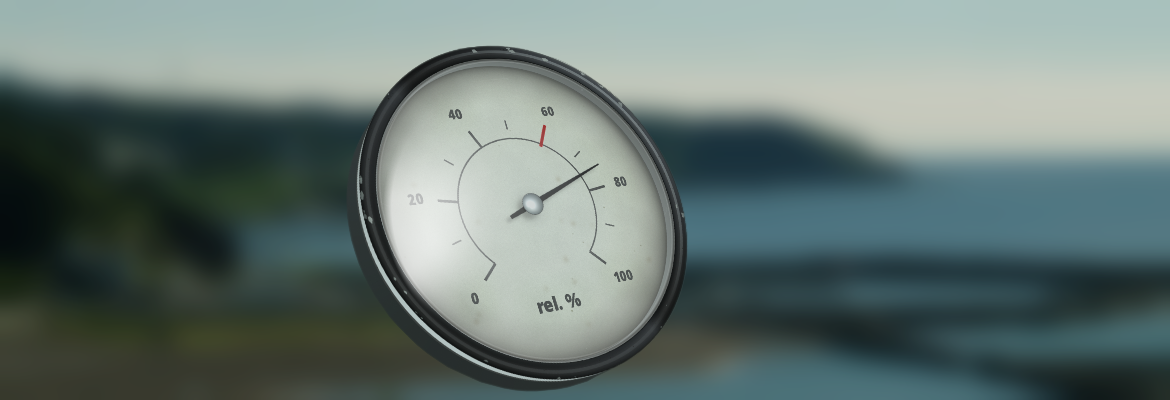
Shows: 75; %
